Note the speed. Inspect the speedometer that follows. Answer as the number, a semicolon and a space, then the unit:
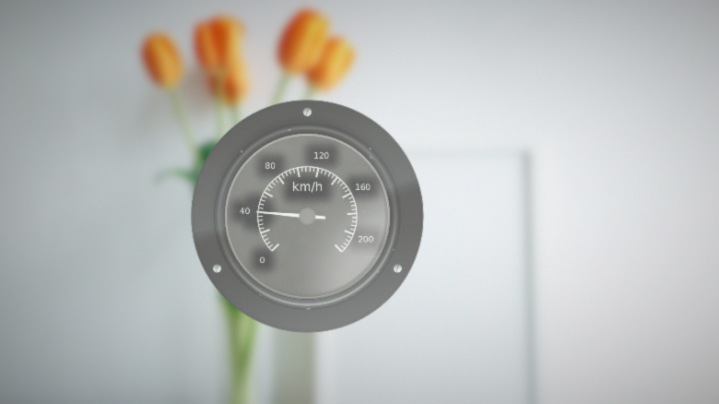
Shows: 40; km/h
